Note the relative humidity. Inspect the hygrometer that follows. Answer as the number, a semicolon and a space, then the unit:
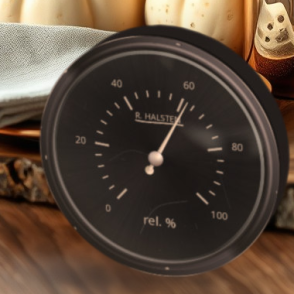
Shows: 62; %
